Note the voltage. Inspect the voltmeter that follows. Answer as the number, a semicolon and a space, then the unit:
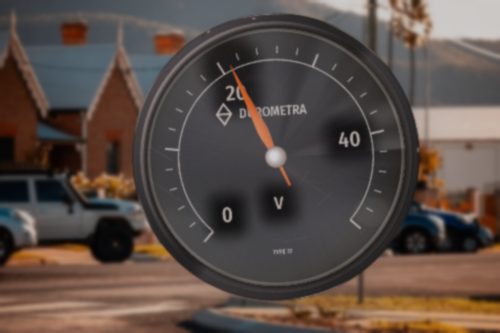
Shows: 21; V
